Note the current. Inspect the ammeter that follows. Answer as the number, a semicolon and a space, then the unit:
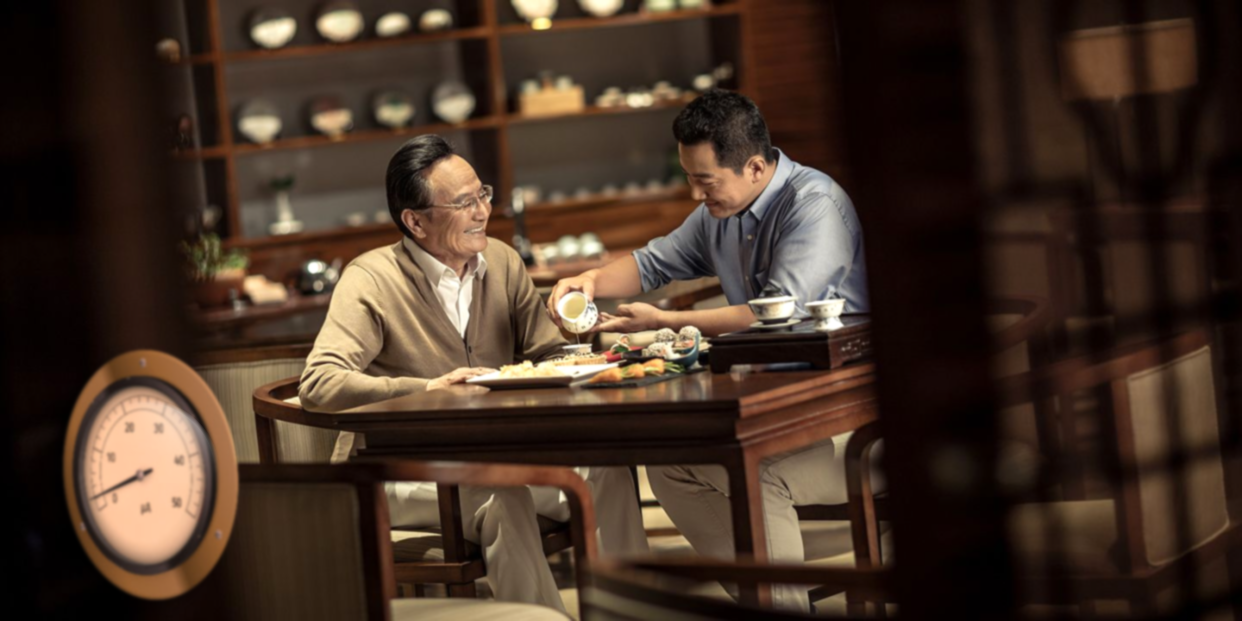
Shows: 2; µA
